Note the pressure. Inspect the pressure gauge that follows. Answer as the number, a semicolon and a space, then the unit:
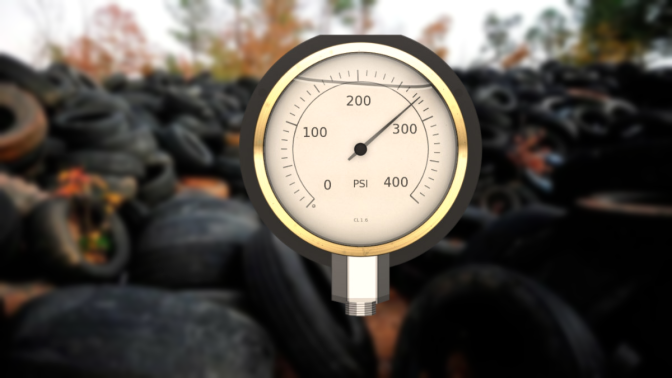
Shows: 275; psi
